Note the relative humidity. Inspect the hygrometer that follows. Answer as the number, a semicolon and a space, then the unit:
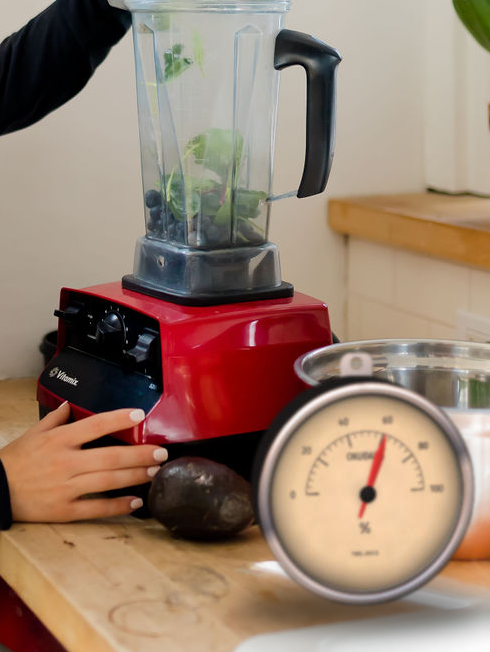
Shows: 60; %
